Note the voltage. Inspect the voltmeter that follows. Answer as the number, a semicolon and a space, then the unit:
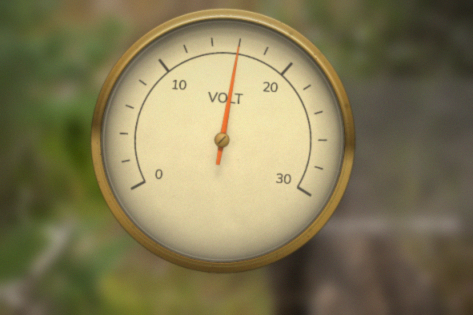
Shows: 16; V
